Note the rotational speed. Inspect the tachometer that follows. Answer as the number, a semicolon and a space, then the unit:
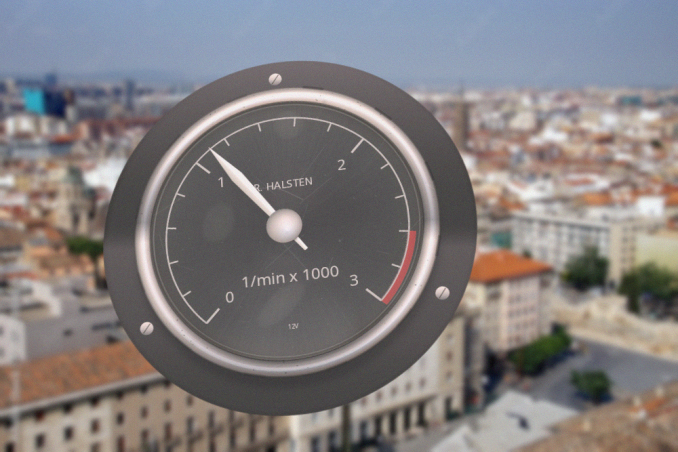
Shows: 1100; rpm
